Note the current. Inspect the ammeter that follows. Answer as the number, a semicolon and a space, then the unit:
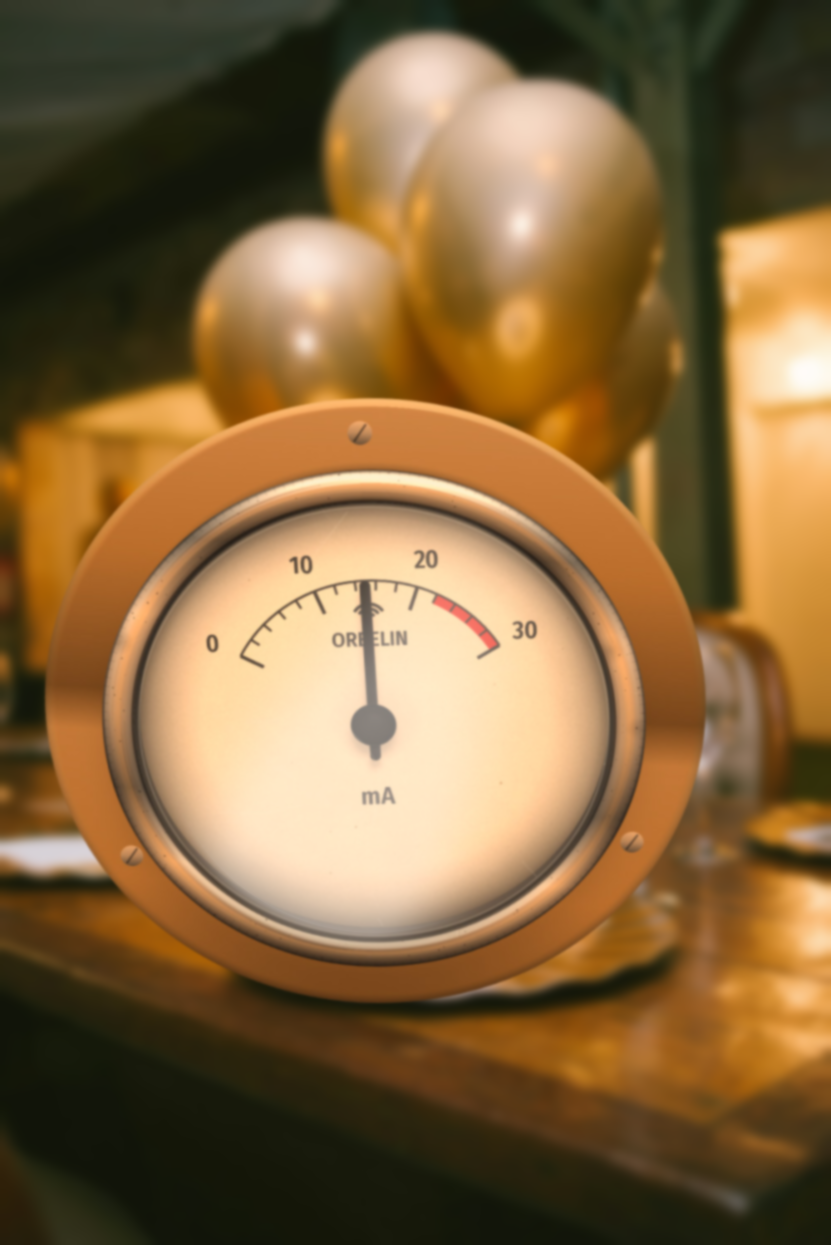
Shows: 15; mA
